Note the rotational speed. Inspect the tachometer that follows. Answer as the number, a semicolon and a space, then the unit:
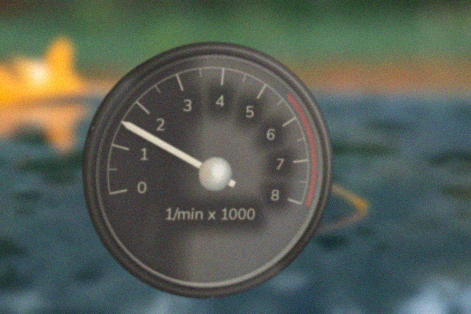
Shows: 1500; rpm
